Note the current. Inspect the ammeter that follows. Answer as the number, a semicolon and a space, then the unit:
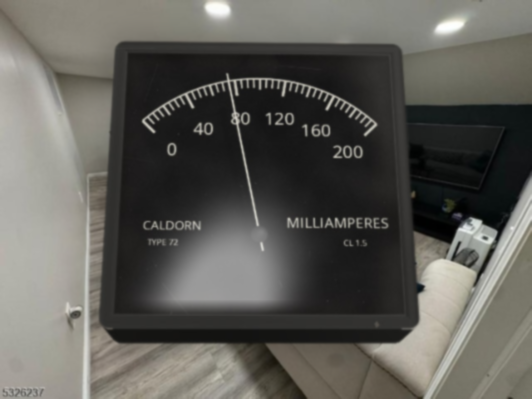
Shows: 75; mA
